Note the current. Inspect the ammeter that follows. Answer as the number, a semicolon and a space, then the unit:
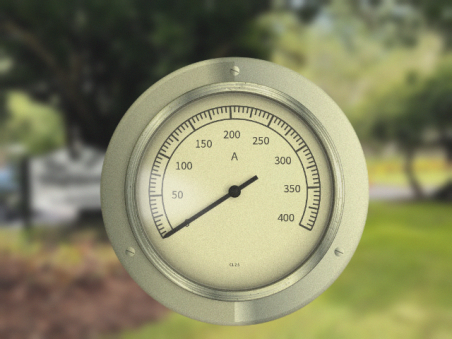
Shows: 0; A
